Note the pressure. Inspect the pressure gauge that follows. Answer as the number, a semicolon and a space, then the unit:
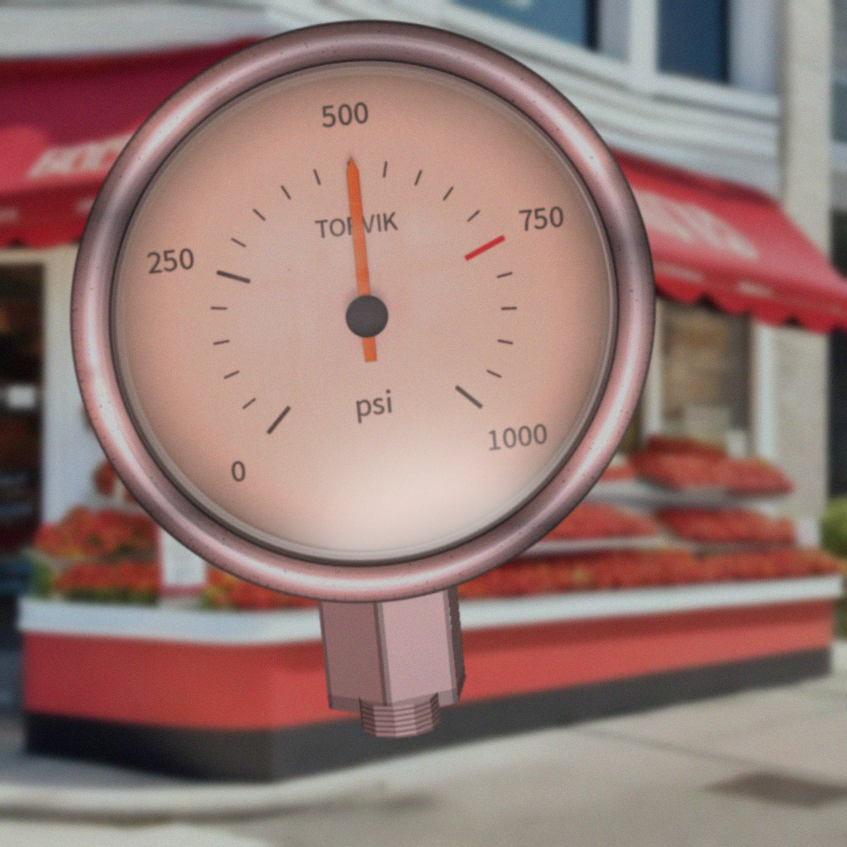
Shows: 500; psi
